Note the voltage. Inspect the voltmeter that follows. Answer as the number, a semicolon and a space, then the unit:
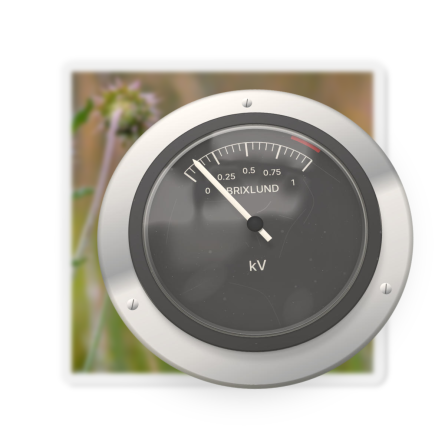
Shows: 0.1; kV
